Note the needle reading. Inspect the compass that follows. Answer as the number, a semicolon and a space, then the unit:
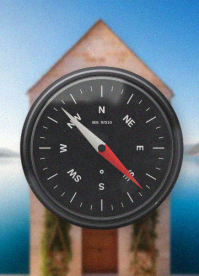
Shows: 135; °
